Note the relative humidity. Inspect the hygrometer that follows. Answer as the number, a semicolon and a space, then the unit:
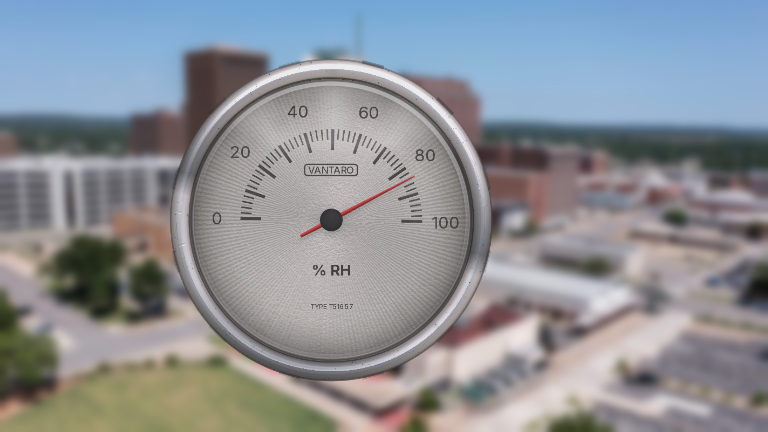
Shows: 84; %
